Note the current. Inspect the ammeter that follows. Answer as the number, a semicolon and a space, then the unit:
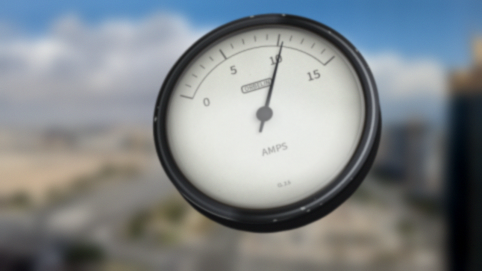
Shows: 10.5; A
